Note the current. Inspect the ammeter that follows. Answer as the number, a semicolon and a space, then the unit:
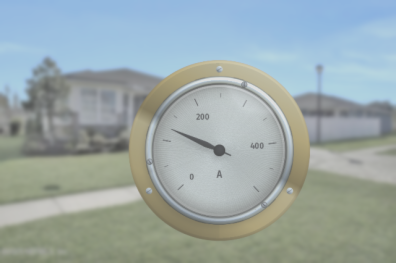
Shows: 125; A
